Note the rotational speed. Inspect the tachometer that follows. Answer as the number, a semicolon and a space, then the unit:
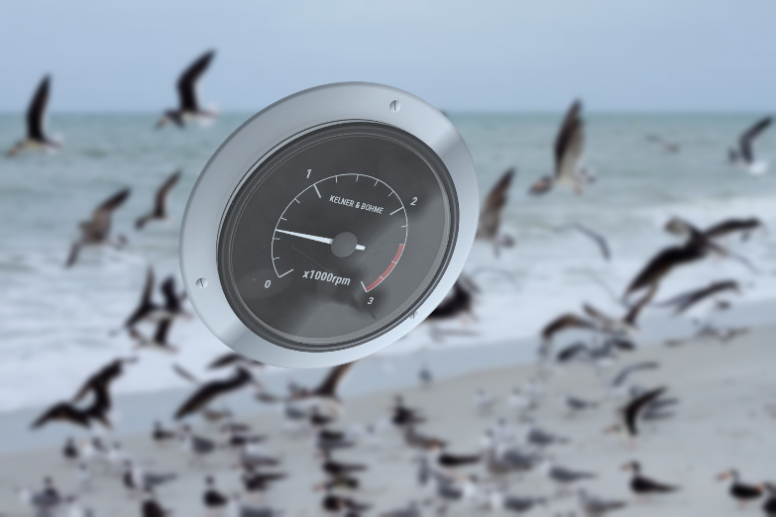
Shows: 500; rpm
